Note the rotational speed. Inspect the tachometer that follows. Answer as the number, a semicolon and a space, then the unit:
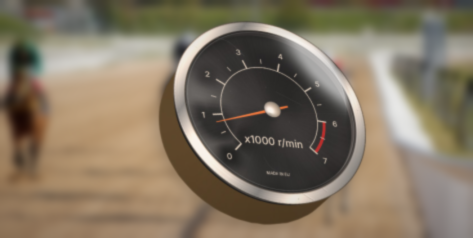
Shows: 750; rpm
